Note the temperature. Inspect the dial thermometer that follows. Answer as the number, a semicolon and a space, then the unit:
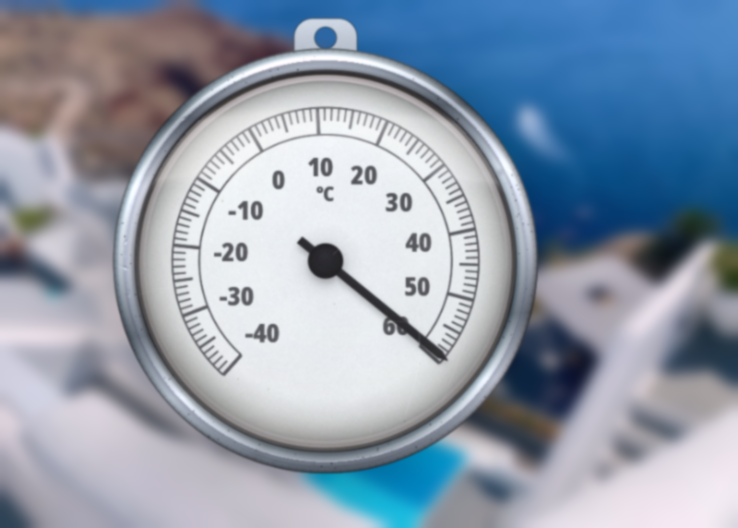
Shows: 59; °C
